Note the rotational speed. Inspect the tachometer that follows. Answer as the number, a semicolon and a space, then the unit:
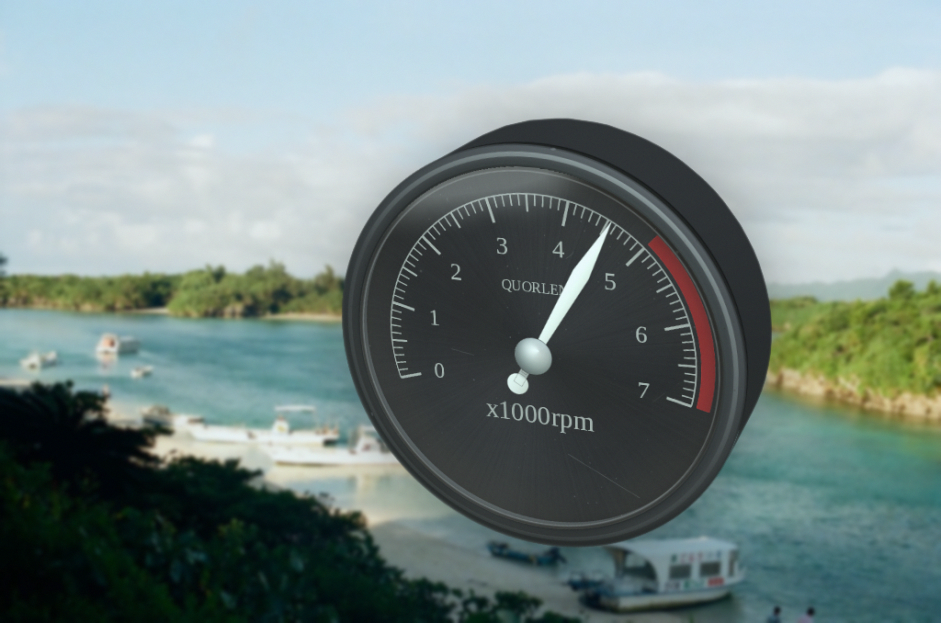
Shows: 4550; rpm
